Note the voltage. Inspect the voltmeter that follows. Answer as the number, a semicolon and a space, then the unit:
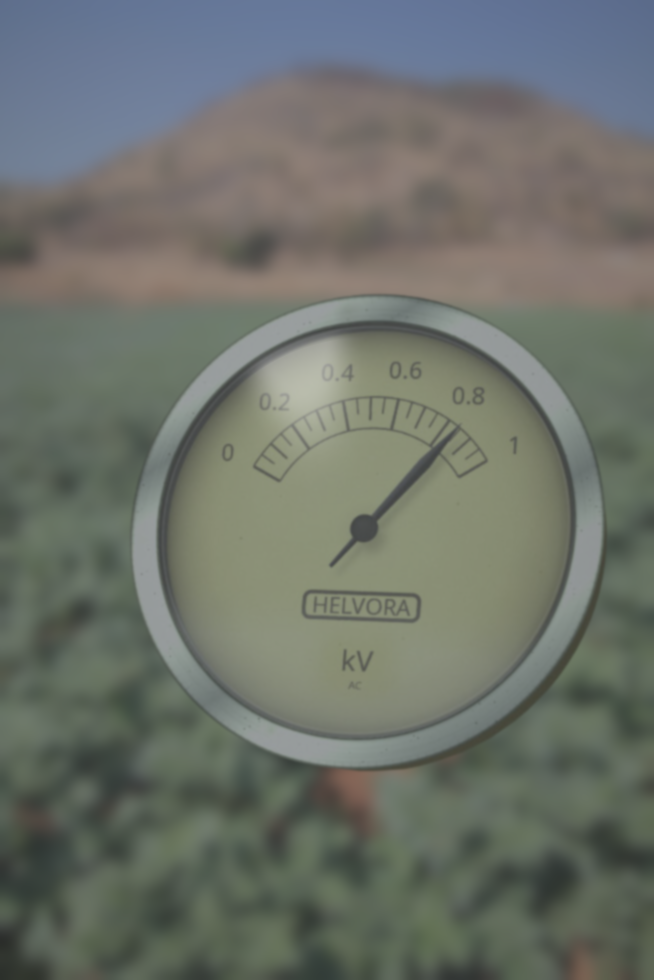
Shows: 0.85; kV
